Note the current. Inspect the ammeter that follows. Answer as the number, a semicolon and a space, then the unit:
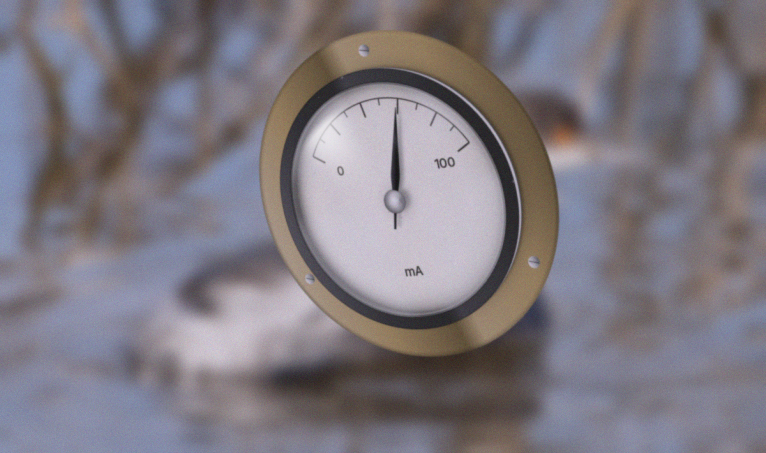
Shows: 60; mA
